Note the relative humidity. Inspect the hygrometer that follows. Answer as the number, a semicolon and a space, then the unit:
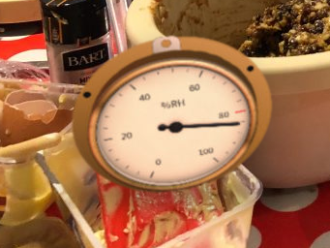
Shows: 84; %
